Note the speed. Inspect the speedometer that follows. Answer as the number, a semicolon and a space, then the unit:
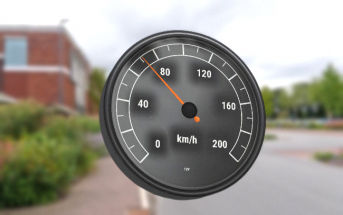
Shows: 70; km/h
